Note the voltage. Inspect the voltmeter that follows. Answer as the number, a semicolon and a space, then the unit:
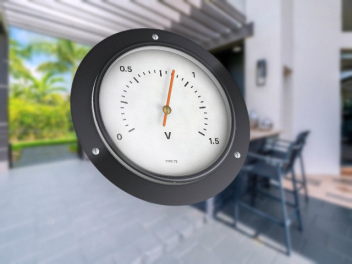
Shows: 0.85; V
